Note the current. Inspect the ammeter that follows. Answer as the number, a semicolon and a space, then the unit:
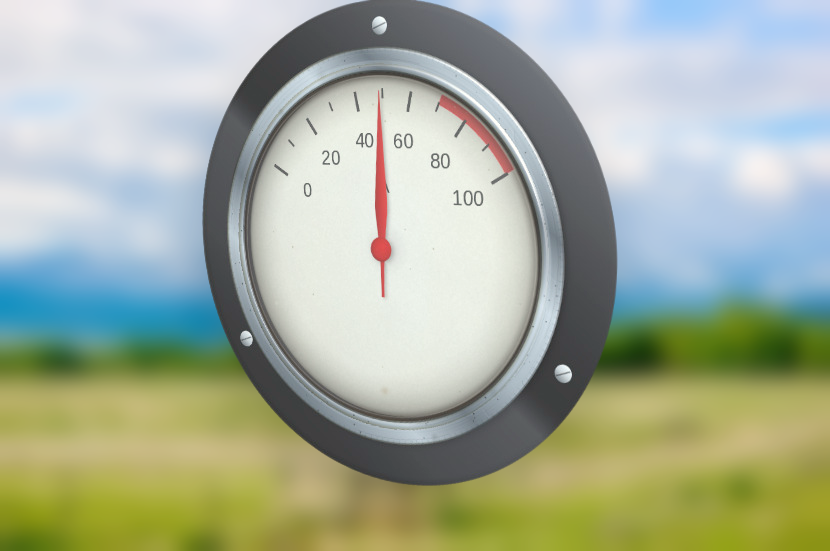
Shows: 50; A
